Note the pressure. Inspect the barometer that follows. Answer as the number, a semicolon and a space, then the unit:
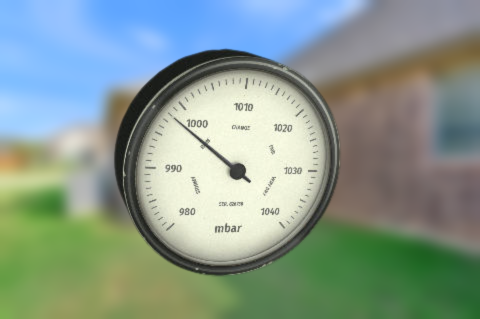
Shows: 998; mbar
